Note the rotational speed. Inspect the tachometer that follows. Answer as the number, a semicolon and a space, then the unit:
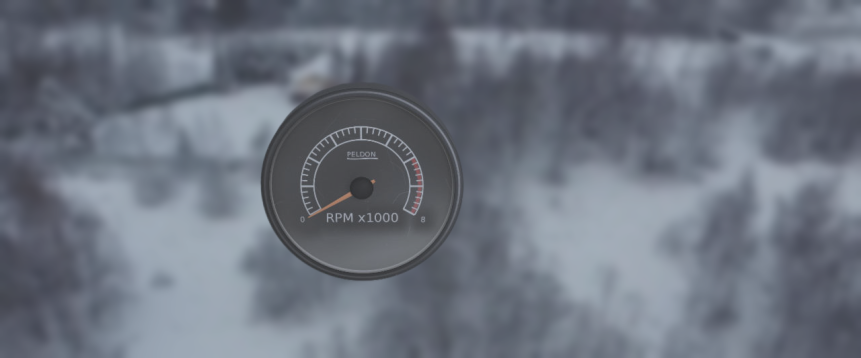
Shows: 0; rpm
